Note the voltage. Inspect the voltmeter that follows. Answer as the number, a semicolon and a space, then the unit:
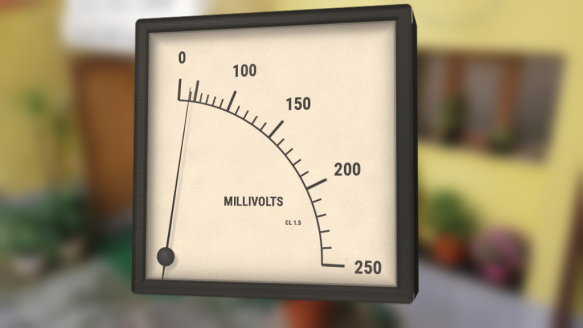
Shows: 40; mV
